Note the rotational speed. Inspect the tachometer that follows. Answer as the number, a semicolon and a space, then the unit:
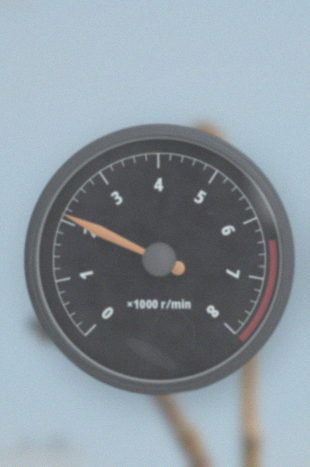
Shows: 2100; rpm
